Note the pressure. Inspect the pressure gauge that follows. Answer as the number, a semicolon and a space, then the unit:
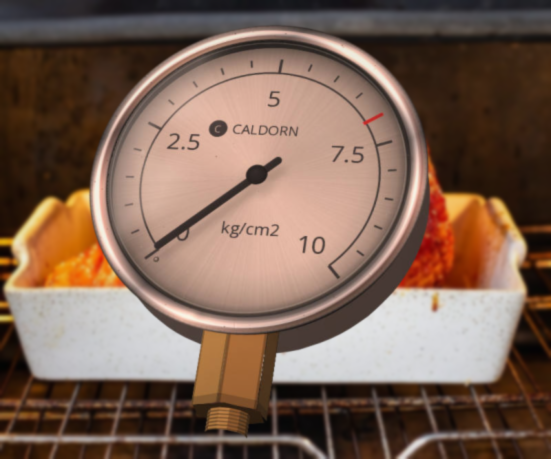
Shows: 0; kg/cm²
